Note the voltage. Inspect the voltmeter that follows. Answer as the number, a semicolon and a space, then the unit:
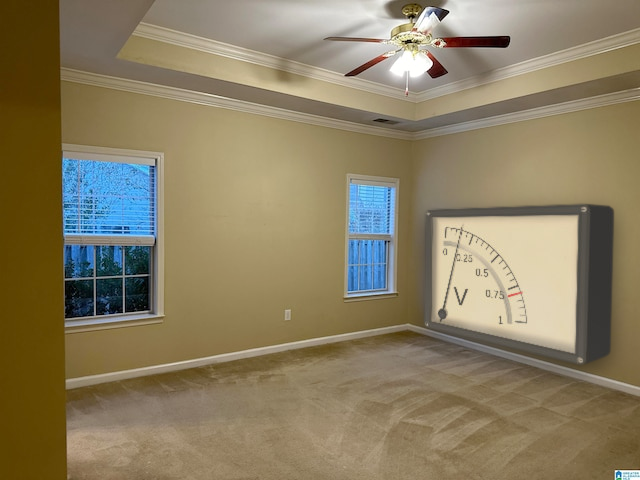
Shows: 0.15; V
